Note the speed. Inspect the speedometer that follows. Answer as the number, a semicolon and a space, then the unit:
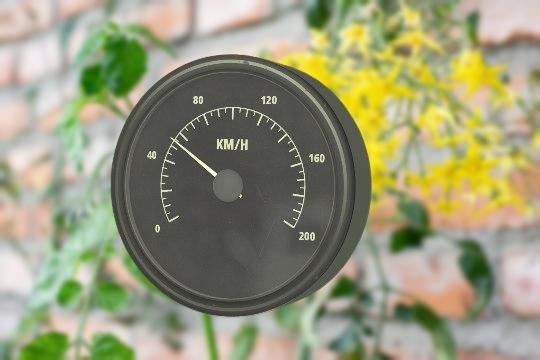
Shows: 55; km/h
